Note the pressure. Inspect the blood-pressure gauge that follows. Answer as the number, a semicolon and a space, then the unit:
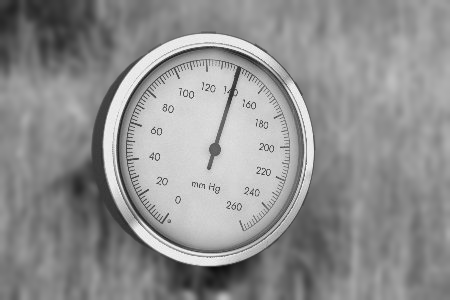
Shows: 140; mmHg
